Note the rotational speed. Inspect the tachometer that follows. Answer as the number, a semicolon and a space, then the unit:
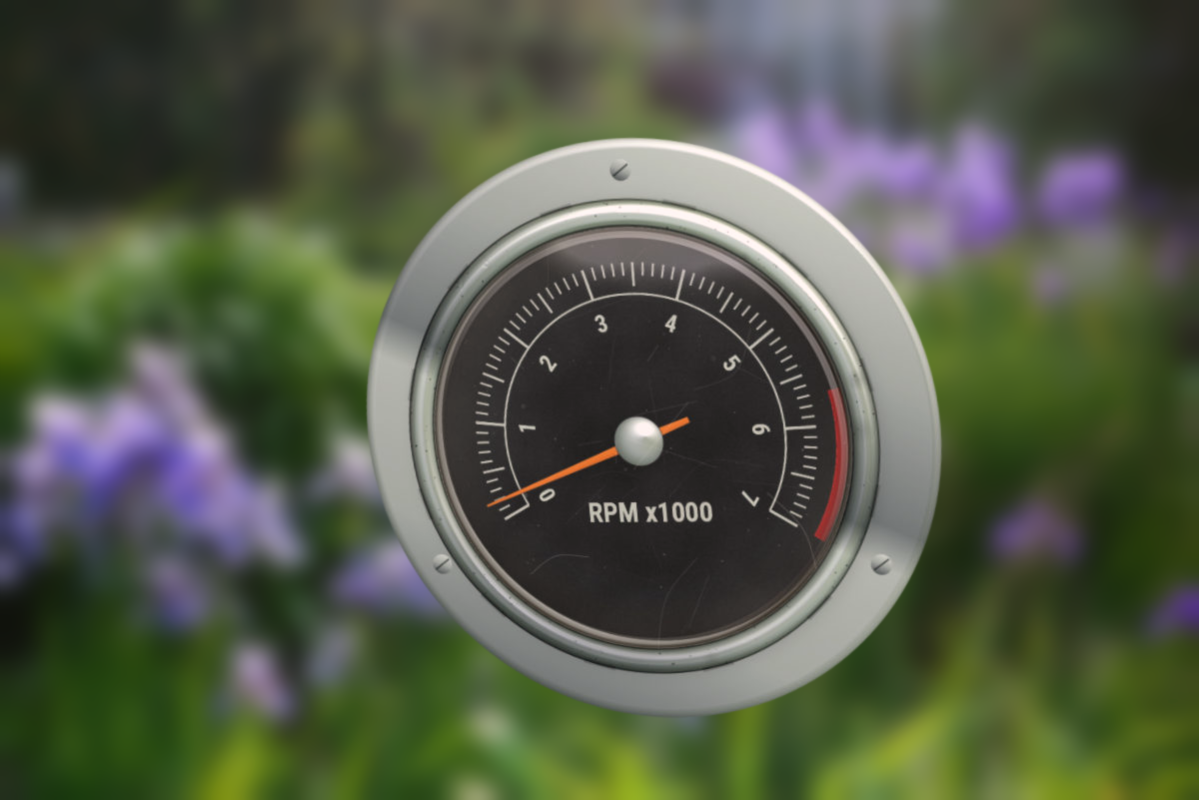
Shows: 200; rpm
